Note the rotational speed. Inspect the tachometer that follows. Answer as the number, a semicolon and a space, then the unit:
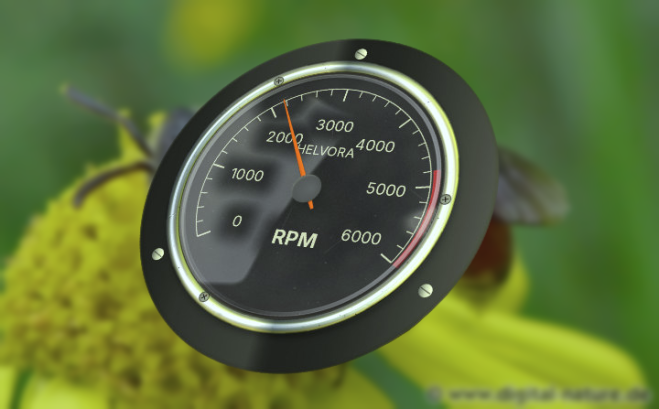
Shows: 2200; rpm
